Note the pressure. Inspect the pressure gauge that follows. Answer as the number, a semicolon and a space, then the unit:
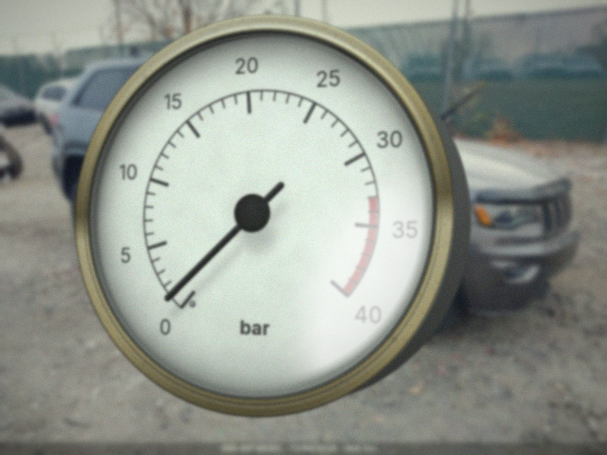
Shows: 1; bar
